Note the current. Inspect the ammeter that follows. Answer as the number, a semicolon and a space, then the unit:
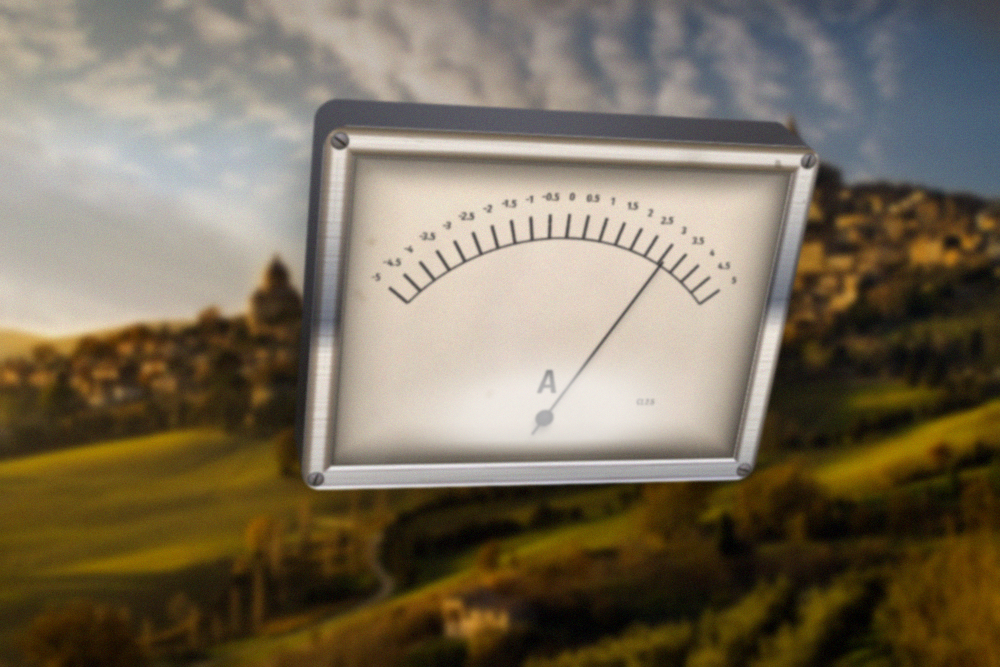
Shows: 3; A
